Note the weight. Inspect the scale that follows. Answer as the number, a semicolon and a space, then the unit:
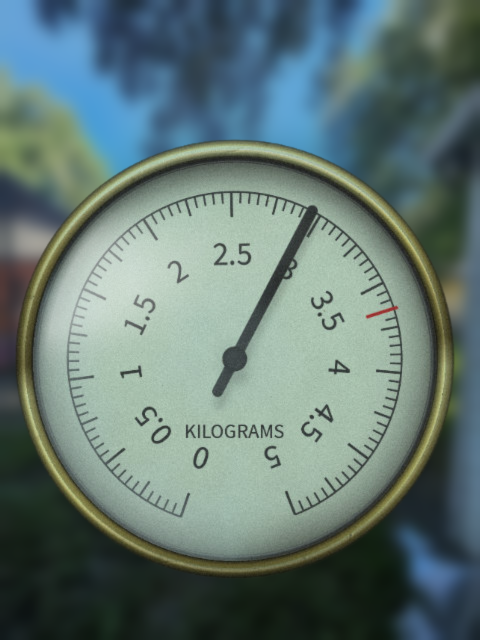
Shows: 2.95; kg
